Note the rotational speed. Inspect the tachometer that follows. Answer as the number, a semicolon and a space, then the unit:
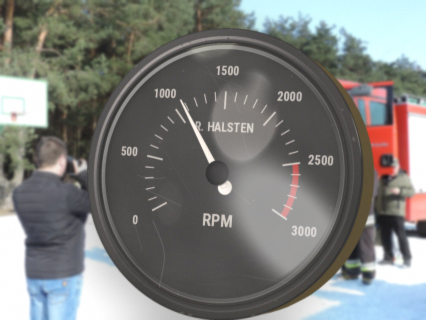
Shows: 1100; rpm
